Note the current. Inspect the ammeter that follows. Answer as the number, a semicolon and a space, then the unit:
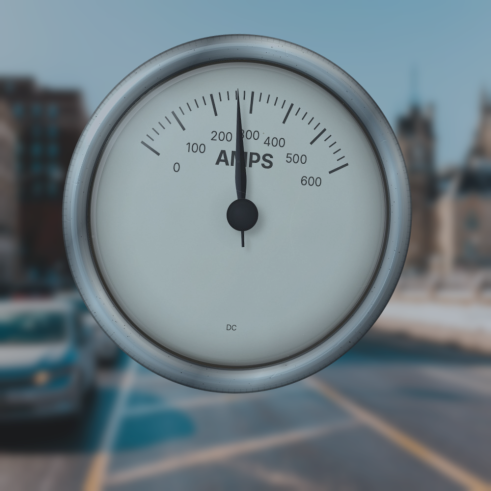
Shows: 260; A
